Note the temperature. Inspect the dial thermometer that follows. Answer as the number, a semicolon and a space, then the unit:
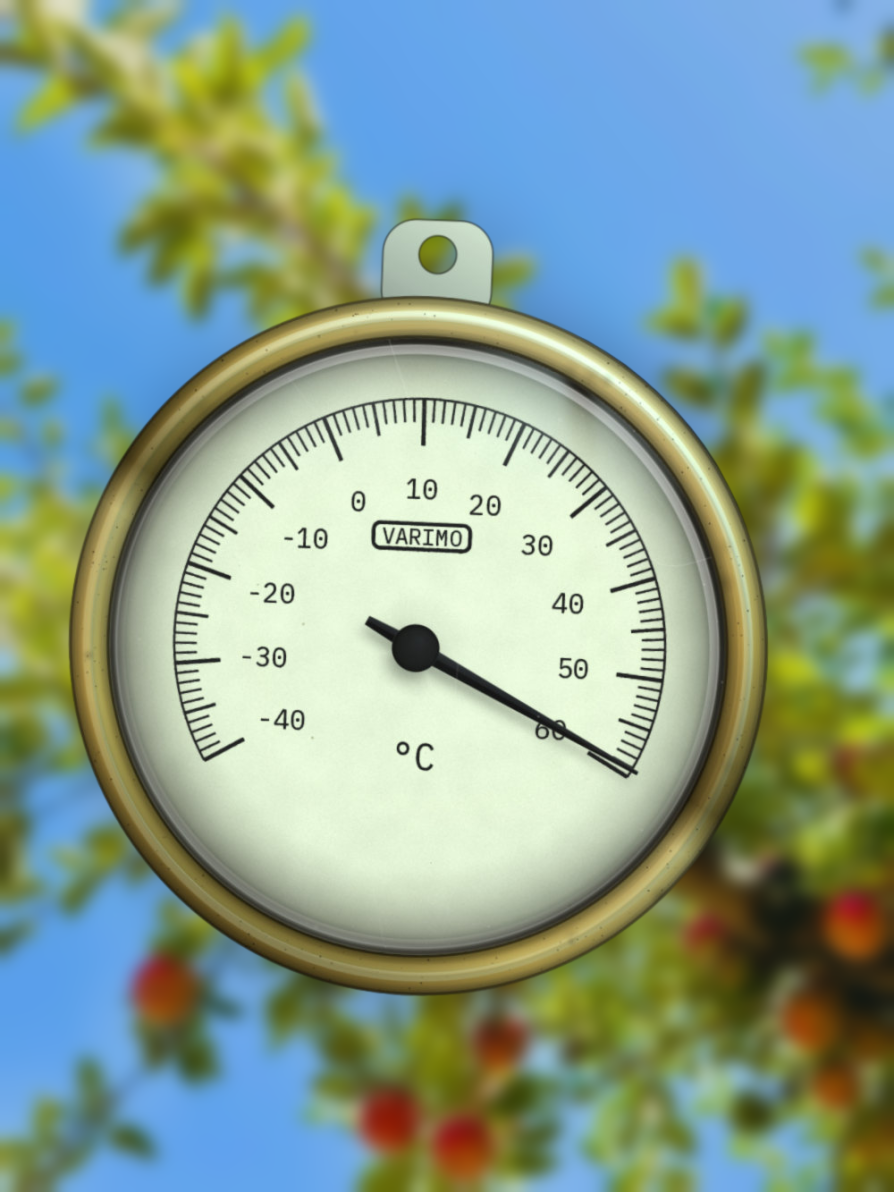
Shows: 59; °C
